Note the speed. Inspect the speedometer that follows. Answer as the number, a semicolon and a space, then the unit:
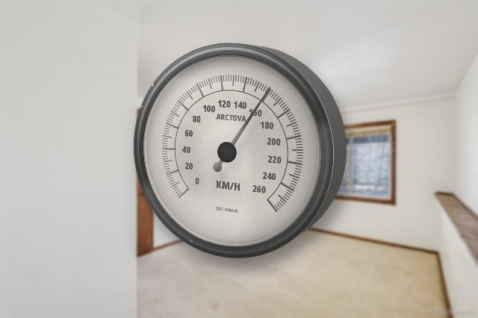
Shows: 160; km/h
